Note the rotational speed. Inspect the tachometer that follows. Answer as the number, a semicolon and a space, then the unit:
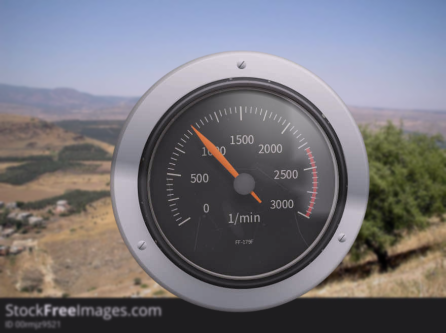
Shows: 1000; rpm
